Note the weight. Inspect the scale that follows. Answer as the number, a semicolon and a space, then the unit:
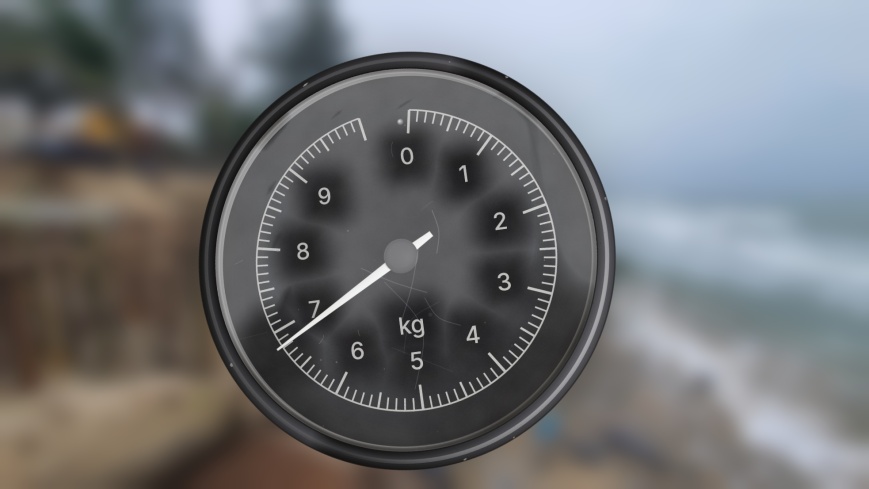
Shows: 6.8; kg
